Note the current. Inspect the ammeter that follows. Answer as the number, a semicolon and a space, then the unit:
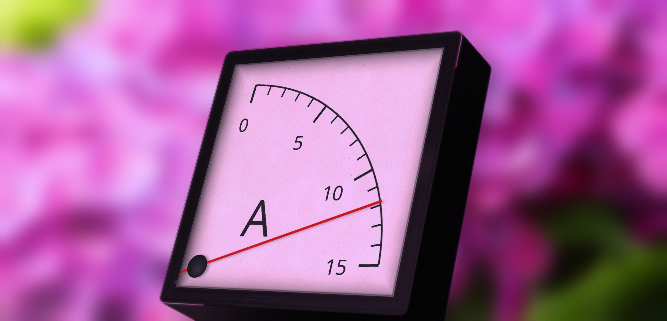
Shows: 12; A
